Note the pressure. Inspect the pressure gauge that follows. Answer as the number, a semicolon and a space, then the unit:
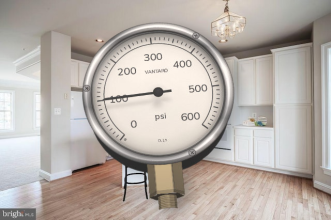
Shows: 100; psi
